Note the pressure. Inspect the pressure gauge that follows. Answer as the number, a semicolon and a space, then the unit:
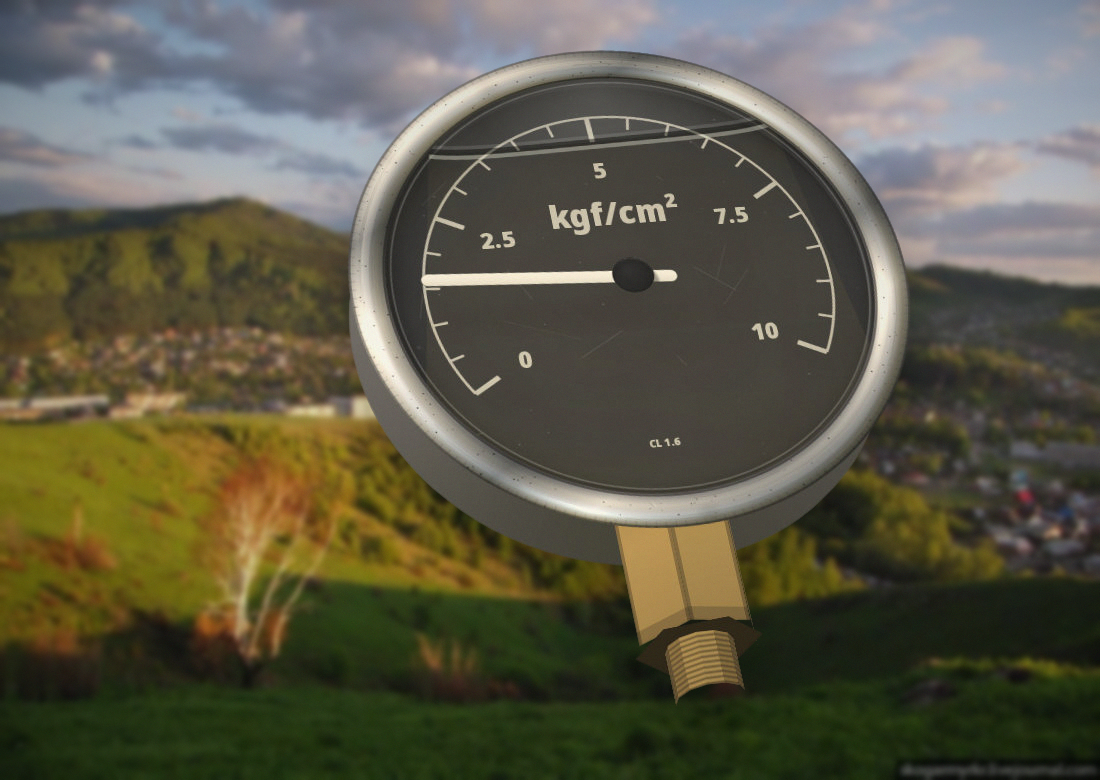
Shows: 1.5; kg/cm²
